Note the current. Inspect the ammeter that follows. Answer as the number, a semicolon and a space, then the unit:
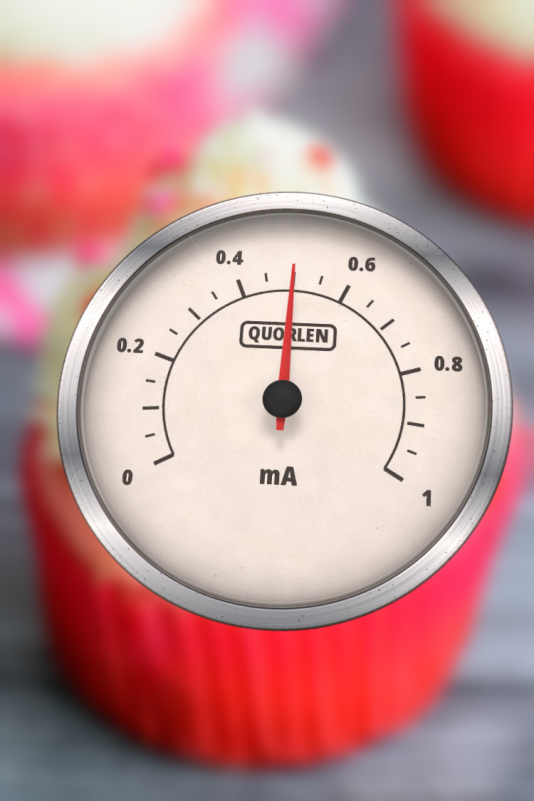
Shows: 0.5; mA
